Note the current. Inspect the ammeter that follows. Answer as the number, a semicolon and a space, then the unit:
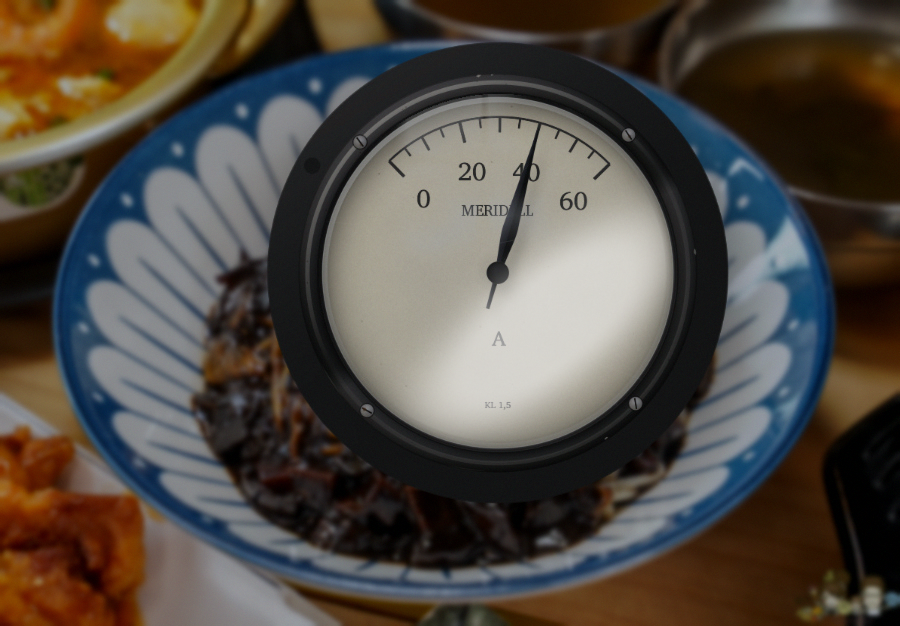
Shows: 40; A
